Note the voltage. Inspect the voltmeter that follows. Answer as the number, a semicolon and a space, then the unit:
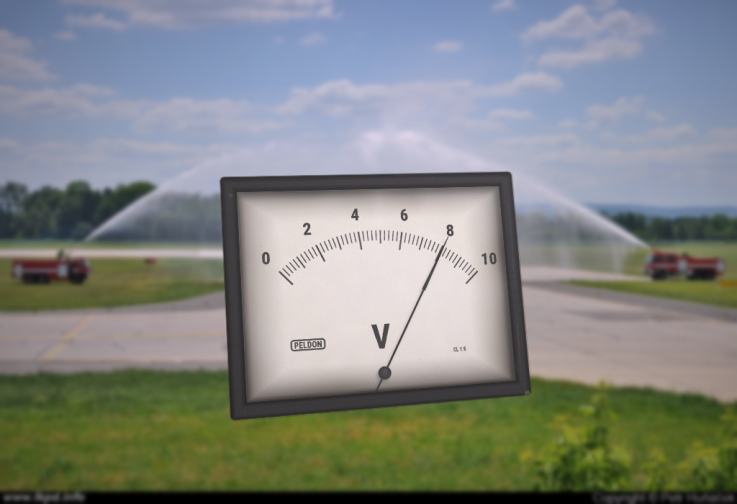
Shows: 8; V
